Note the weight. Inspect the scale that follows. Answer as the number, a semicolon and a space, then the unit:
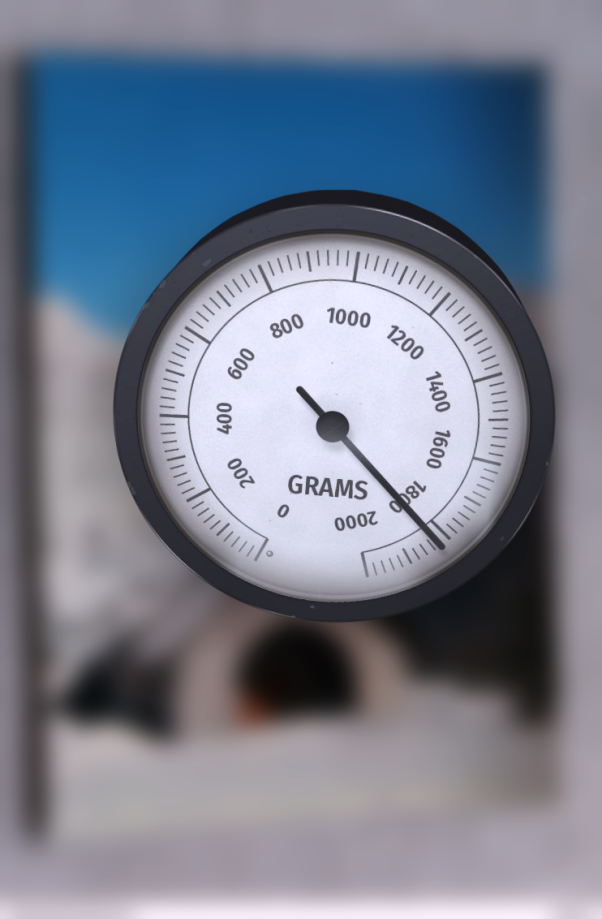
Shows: 1820; g
